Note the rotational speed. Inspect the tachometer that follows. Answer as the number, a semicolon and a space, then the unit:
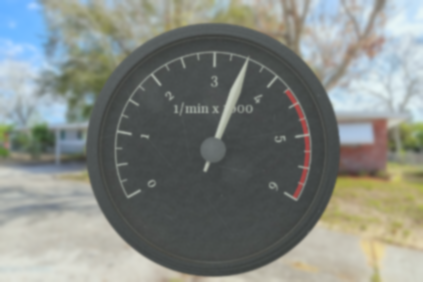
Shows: 3500; rpm
